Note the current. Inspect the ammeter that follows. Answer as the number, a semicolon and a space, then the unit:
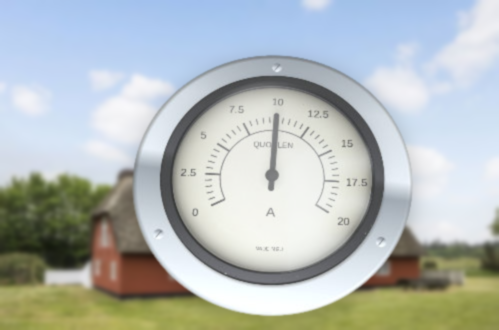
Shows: 10; A
